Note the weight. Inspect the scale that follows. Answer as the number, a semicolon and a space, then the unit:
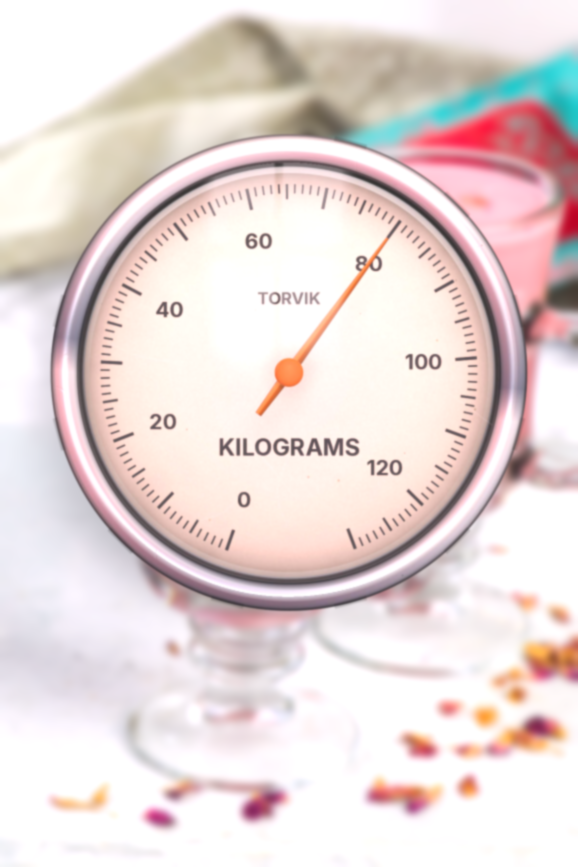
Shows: 80; kg
